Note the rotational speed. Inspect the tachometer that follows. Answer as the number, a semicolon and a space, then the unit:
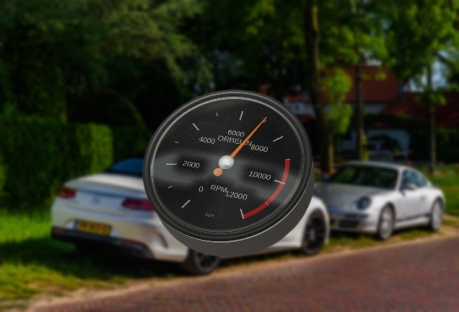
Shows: 7000; rpm
